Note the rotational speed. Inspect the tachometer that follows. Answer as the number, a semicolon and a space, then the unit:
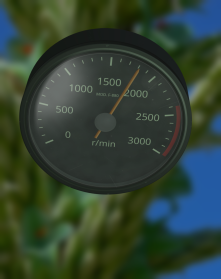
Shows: 1800; rpm
